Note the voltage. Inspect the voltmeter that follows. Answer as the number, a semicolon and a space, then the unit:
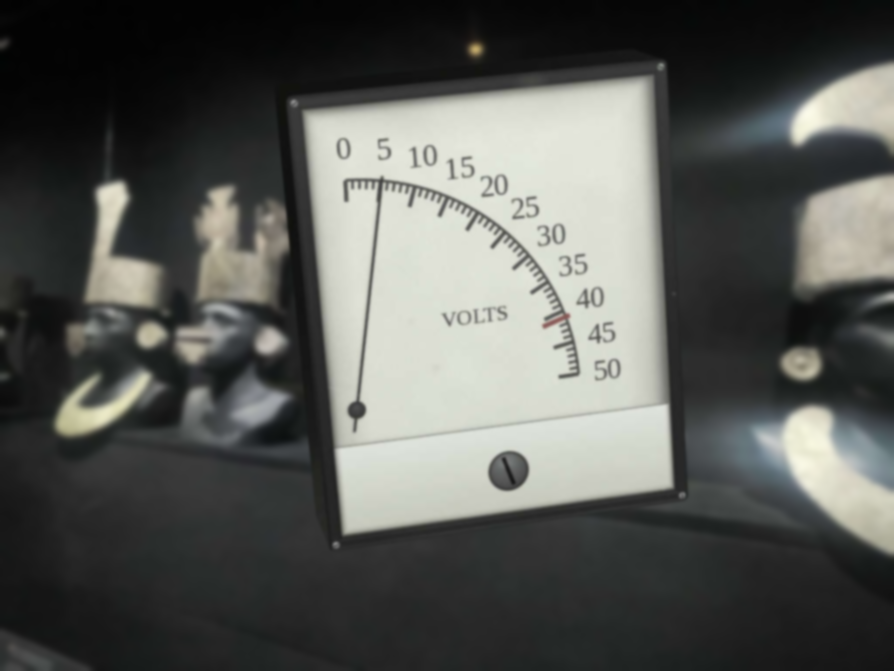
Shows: 5; V
